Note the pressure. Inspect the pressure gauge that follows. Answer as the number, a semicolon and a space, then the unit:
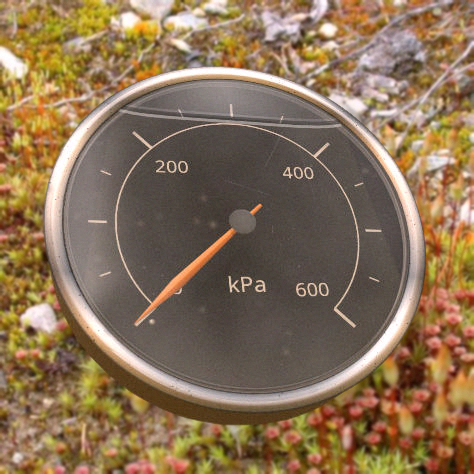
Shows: 0; kPa
